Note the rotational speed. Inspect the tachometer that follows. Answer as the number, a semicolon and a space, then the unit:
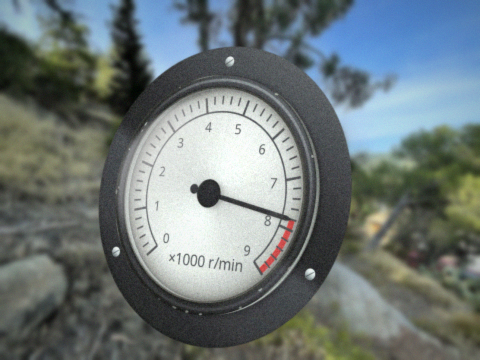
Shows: 7800; rpm
